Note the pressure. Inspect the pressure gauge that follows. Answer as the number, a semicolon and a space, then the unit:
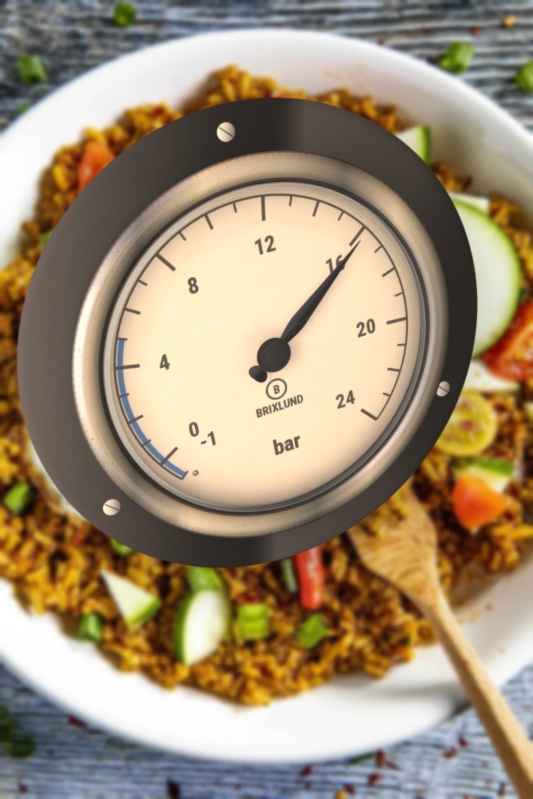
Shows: 16; bar
